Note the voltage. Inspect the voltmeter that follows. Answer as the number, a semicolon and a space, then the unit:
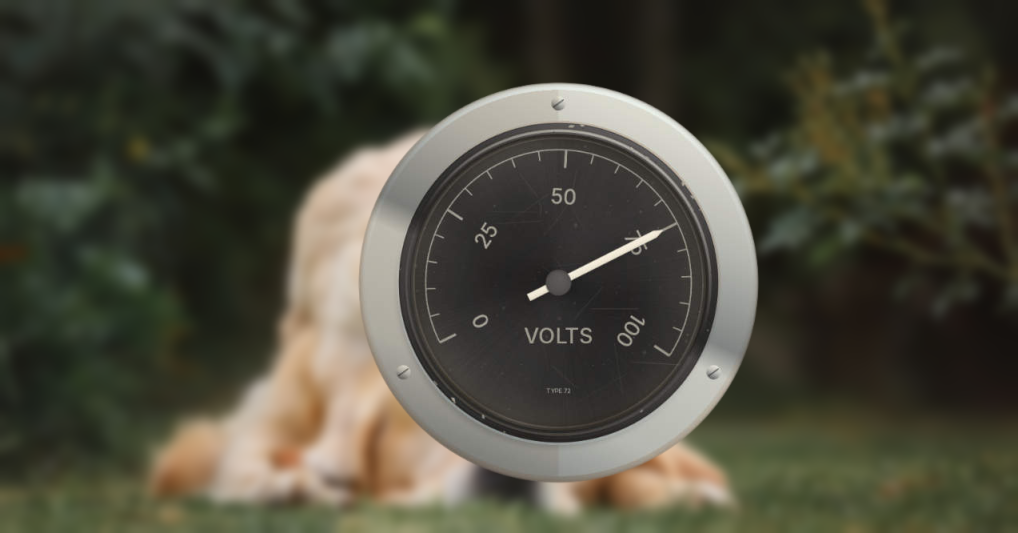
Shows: 75; V
